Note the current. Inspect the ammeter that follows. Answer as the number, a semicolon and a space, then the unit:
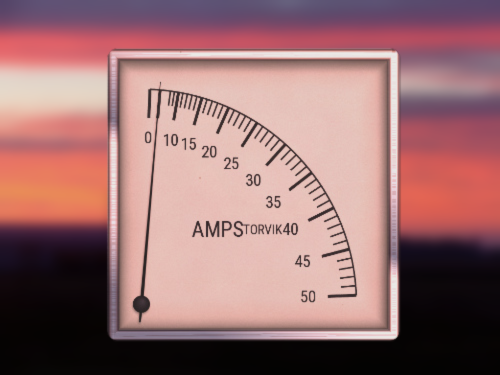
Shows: 5; A
